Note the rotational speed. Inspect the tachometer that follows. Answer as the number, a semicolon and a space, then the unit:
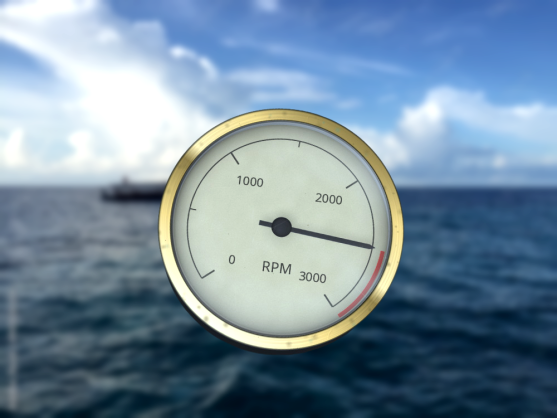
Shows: 2500; rpm
